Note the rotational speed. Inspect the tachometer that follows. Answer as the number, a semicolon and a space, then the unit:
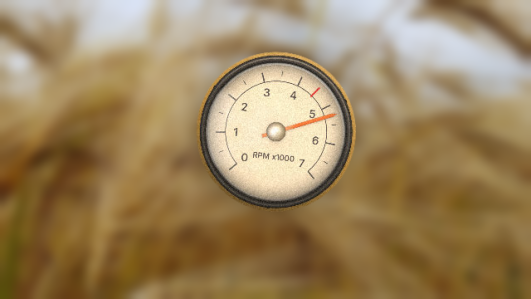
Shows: 5250; rpm
